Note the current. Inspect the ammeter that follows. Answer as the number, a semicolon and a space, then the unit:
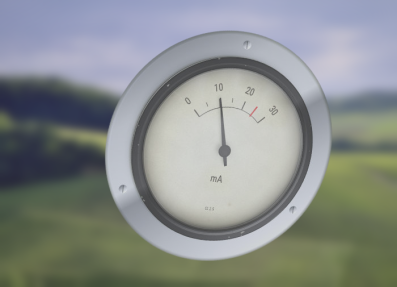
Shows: 10; mA
